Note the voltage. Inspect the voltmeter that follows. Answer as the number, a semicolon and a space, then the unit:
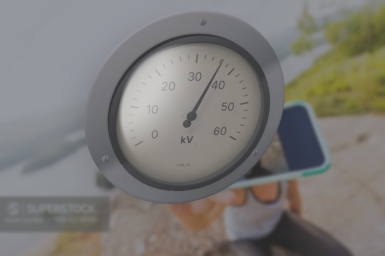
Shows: 36; kV
